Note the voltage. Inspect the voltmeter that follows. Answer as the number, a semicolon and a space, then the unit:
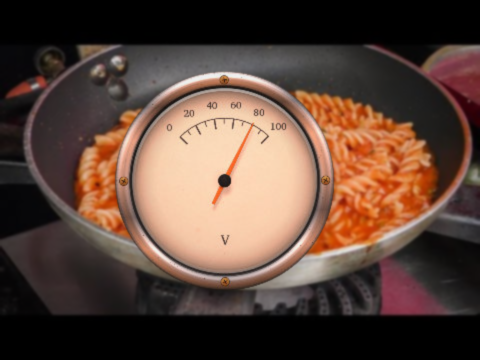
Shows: 80; V
